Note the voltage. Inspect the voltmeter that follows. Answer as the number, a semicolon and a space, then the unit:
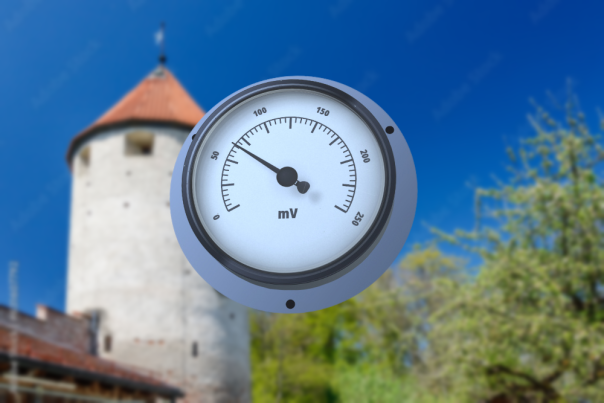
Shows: 65; mV
